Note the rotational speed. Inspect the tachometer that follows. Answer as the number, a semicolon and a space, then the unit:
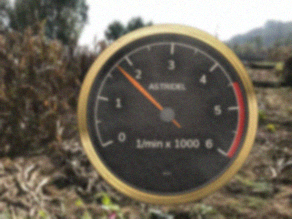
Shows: 1750; rpm
